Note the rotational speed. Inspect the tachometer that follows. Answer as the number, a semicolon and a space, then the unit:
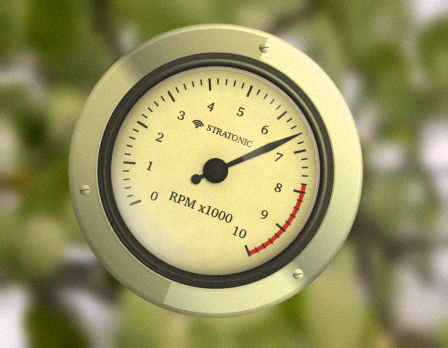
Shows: 6600; rpm
